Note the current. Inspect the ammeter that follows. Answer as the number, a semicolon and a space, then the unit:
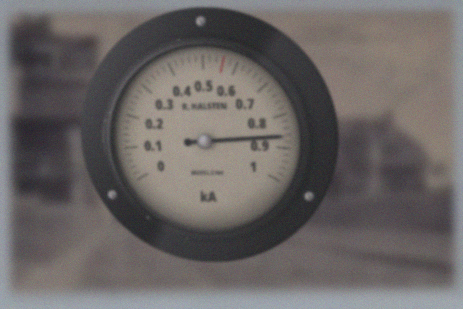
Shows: 0.86; kA
